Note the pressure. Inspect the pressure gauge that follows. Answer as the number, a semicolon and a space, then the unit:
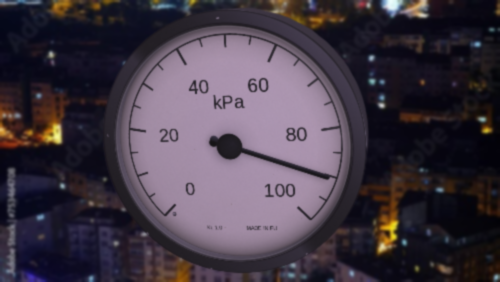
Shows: 90; kPa
